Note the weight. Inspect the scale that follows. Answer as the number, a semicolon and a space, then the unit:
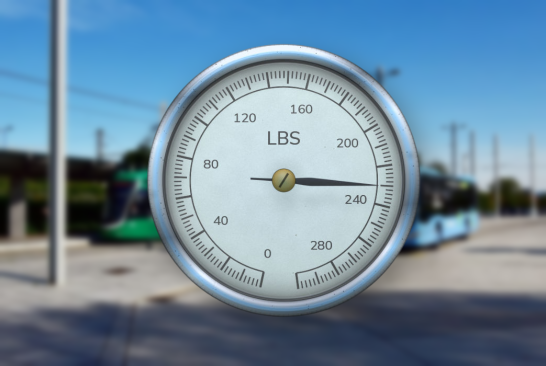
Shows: 230; lb
